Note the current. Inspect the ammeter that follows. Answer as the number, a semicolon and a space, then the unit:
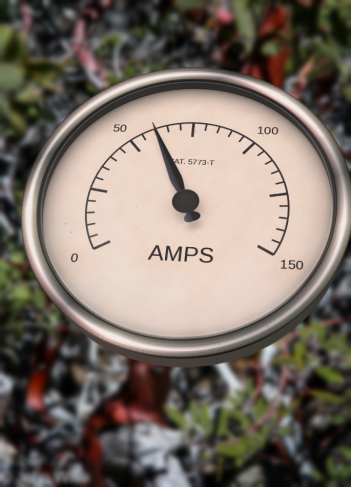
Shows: 60; A
